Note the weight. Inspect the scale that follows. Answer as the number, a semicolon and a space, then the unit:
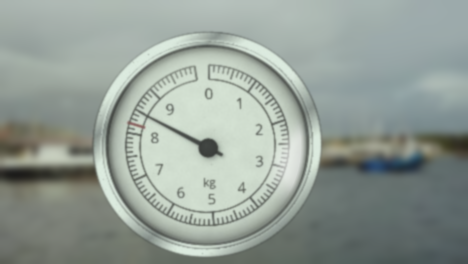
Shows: 8.5; kg
